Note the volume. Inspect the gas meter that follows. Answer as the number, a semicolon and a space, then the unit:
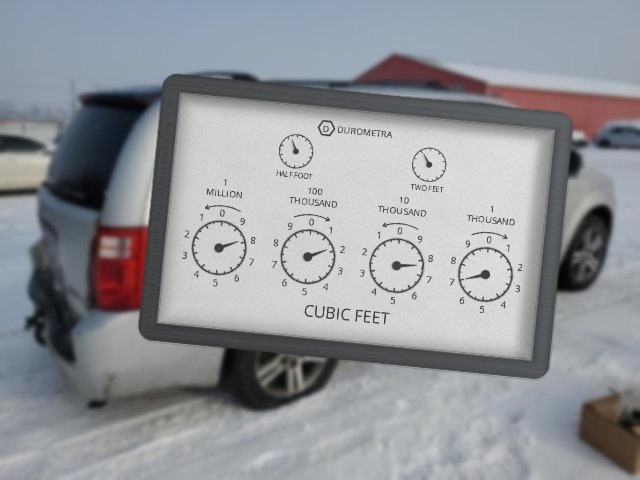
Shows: 817700; ft³
